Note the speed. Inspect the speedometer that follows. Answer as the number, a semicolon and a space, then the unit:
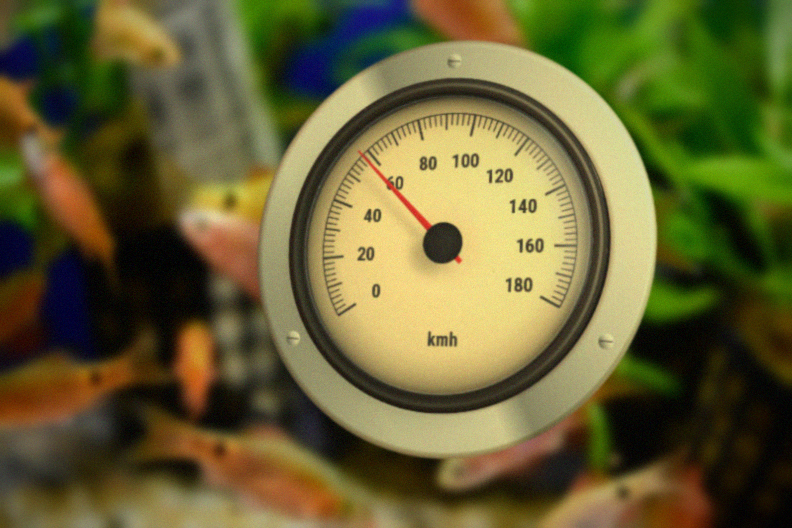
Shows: 58; km/h
